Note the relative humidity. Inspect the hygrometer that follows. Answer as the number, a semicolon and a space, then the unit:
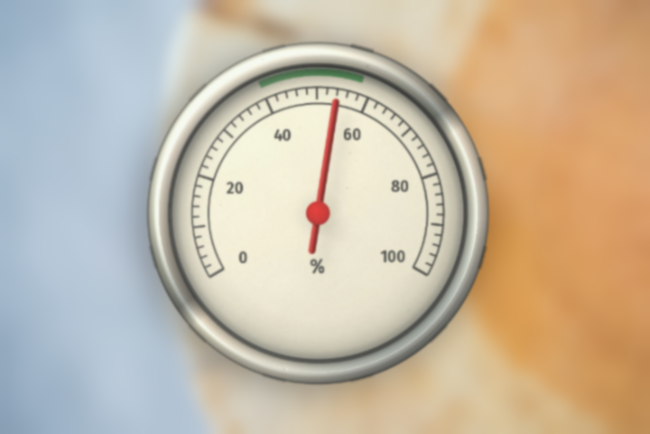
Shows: 54; %
